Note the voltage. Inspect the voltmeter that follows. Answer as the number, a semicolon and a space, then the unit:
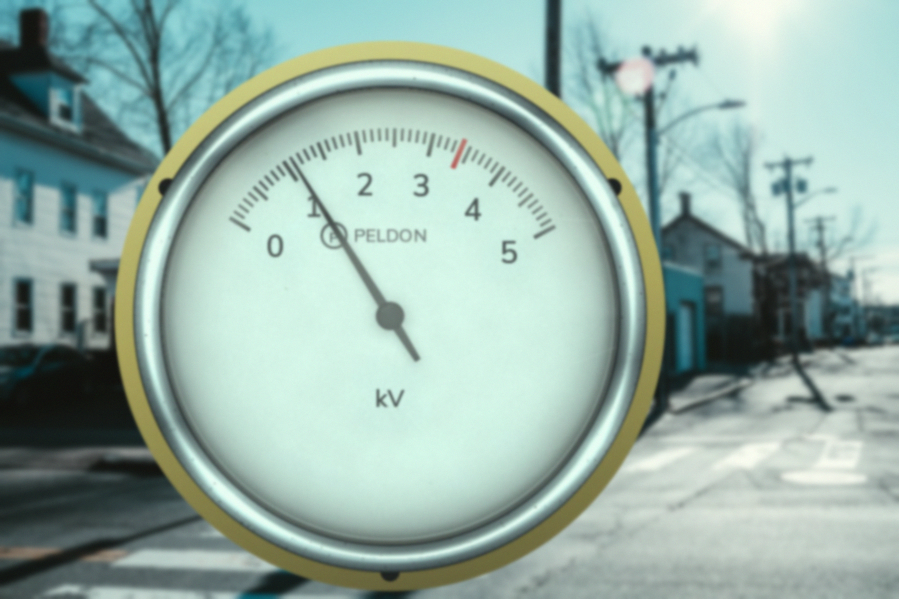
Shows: 1.1; kV
